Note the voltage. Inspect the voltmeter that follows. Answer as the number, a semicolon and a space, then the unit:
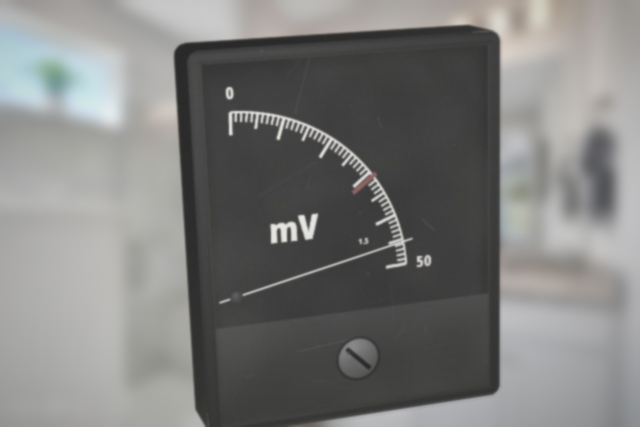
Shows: 45; mV
